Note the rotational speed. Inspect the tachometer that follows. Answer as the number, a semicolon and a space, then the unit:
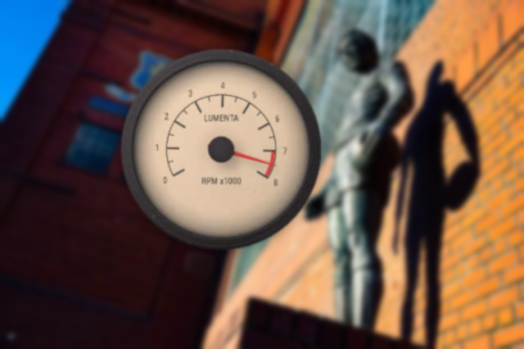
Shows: 7500; rpm
